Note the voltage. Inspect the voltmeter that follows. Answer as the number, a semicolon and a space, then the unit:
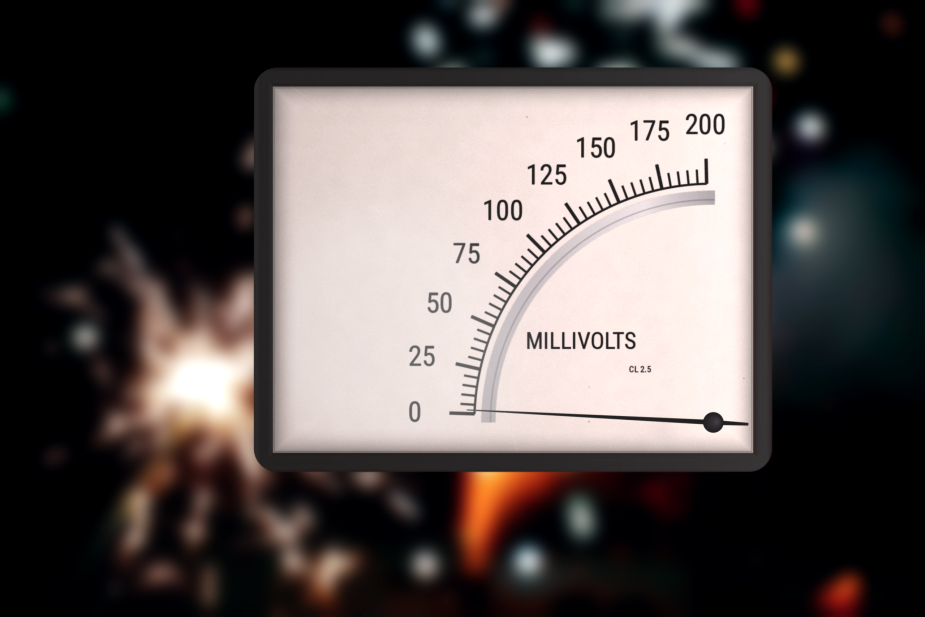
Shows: 2.5; mV
